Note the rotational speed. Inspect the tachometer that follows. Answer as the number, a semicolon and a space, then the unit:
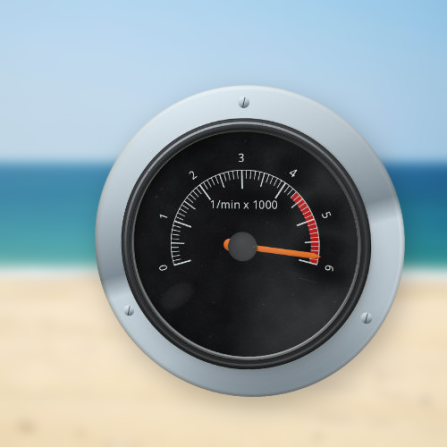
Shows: 5800; rpm
